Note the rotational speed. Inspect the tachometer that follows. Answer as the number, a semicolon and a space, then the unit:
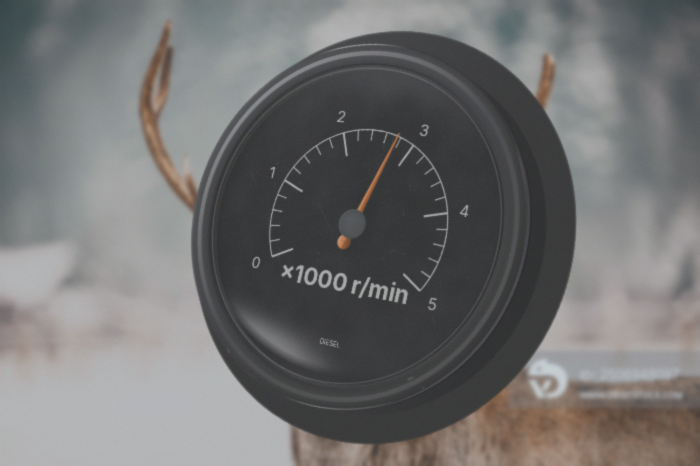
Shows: 2800; rpm
